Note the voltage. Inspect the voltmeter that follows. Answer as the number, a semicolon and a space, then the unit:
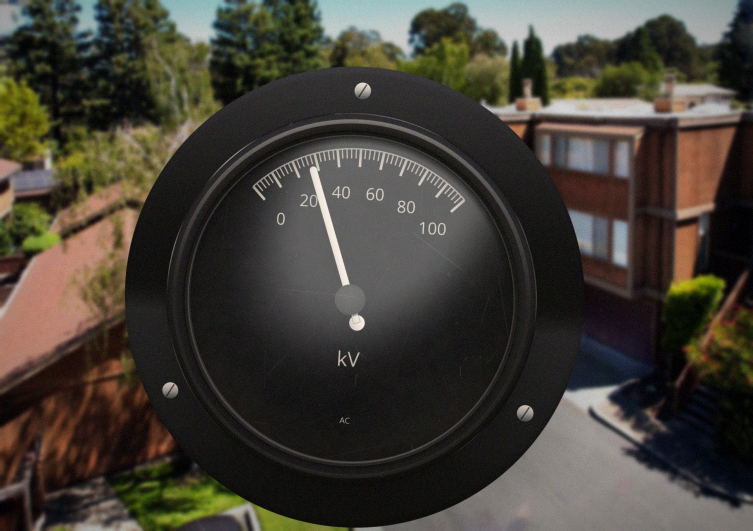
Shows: 28; kV
